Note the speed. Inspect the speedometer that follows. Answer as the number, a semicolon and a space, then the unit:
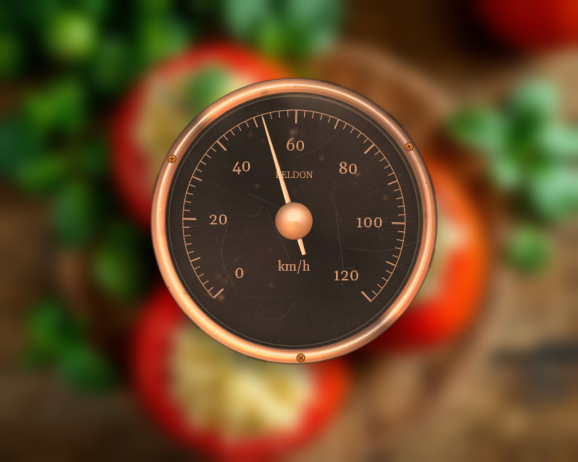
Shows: 52; km/h
